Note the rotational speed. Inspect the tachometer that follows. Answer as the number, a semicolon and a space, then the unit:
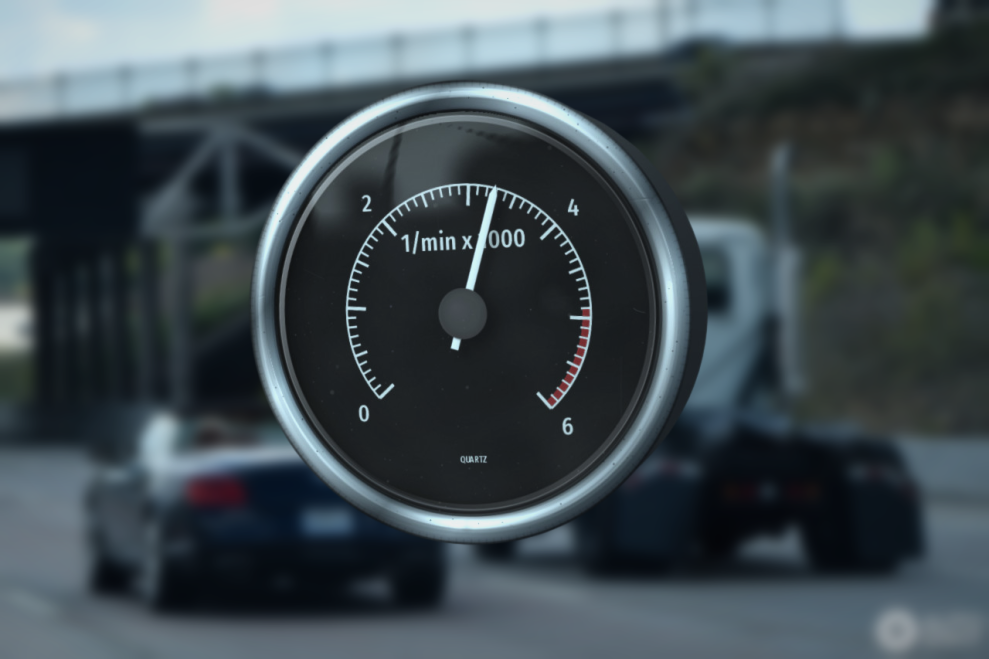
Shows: 3300; rpm
